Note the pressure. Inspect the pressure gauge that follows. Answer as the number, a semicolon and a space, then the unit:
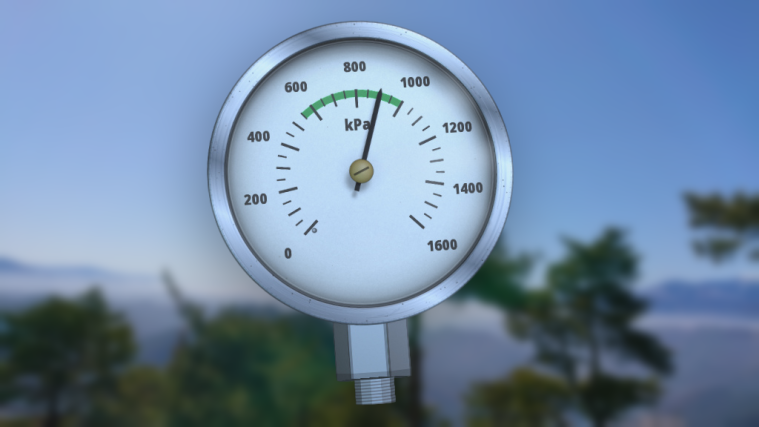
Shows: 900; kPa
